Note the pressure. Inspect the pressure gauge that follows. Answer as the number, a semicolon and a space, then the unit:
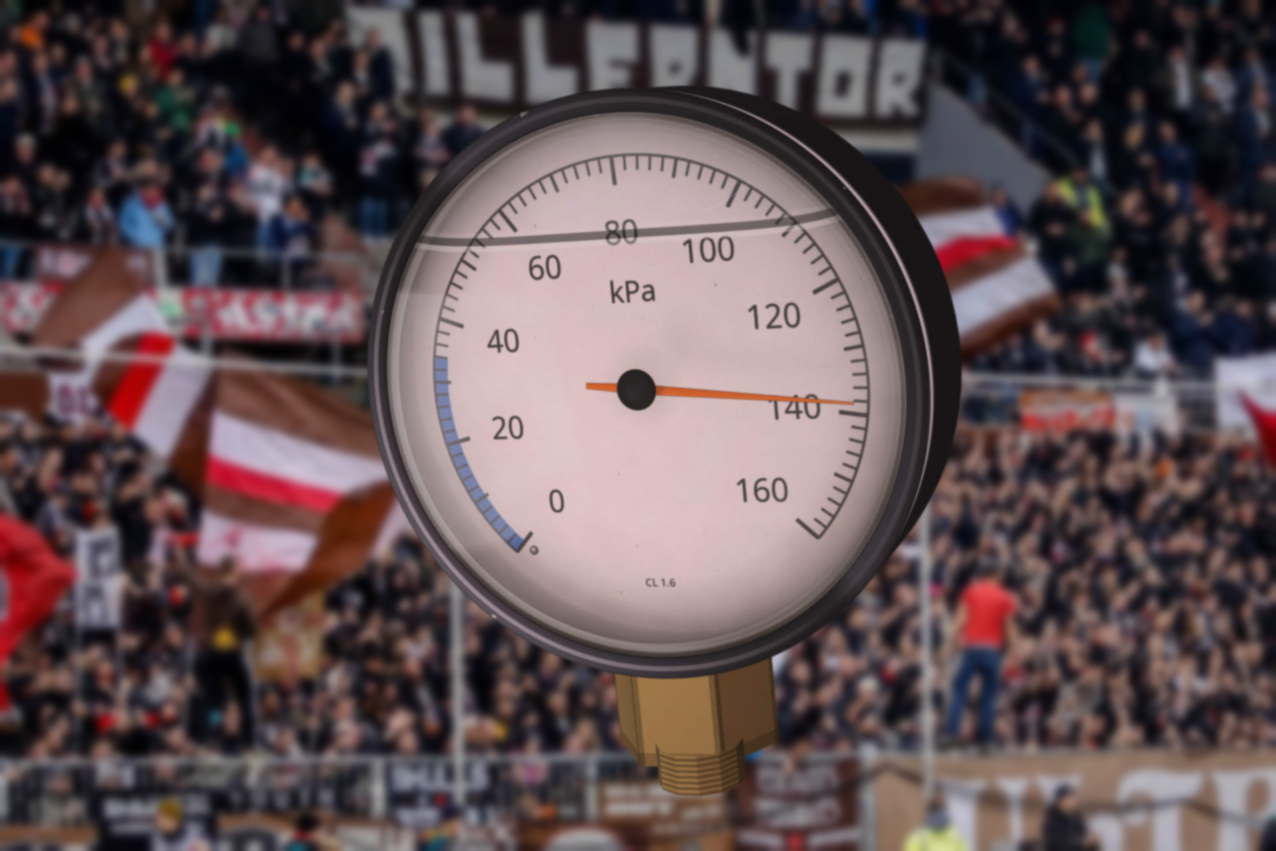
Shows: 138; kPa
